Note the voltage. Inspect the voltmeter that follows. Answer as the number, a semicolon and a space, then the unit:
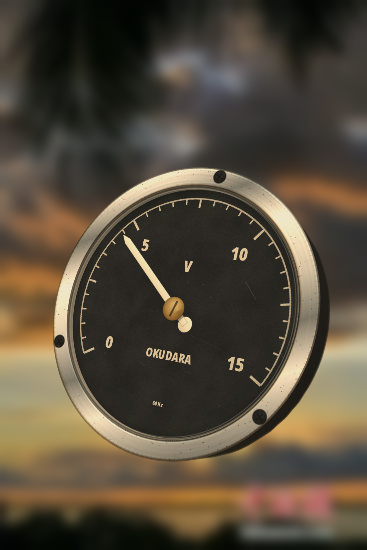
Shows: 4.5; V
